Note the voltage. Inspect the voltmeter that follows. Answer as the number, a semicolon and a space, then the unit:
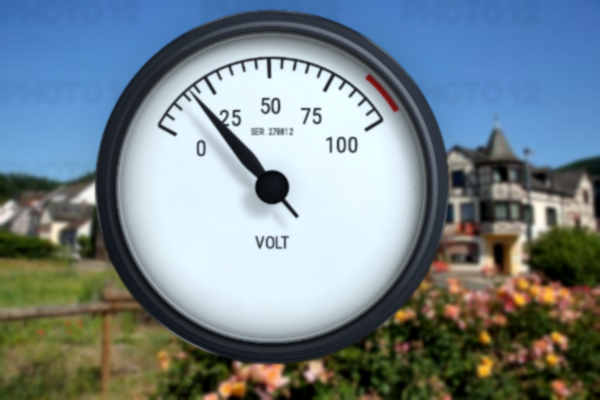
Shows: 17.5; V
